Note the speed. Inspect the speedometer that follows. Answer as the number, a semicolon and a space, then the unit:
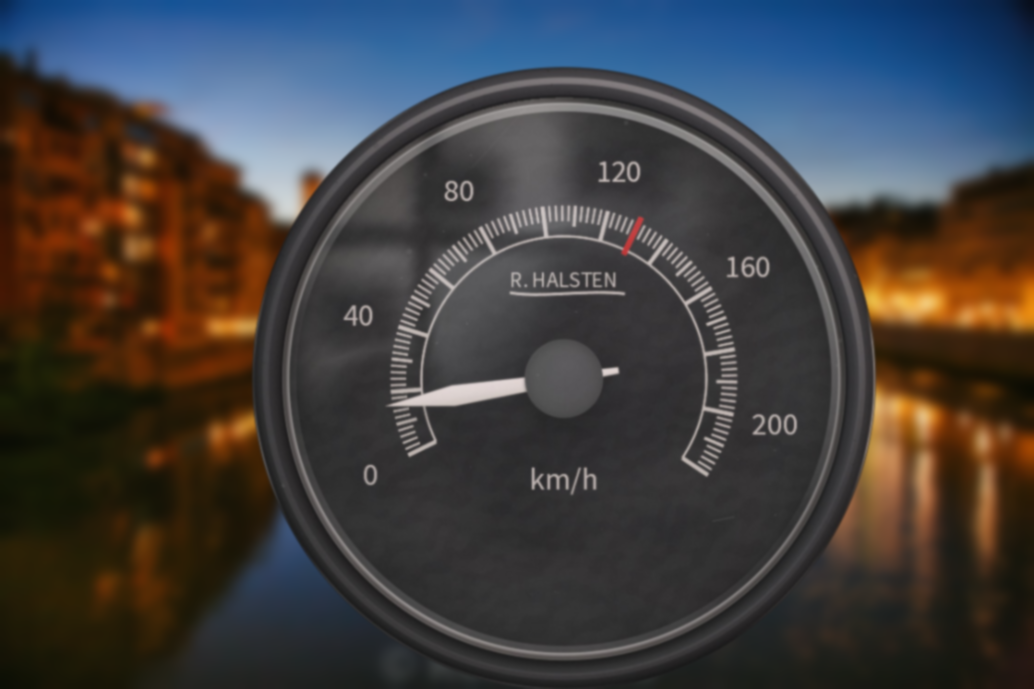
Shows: 16; km/h
